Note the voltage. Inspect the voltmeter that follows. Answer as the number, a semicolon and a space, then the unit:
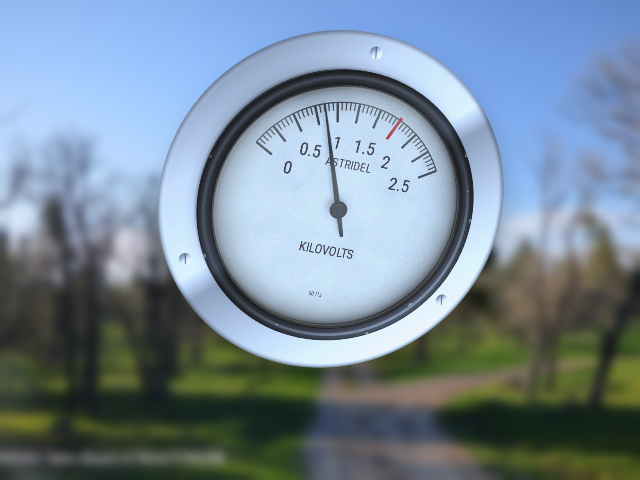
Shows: 0.85; kV
